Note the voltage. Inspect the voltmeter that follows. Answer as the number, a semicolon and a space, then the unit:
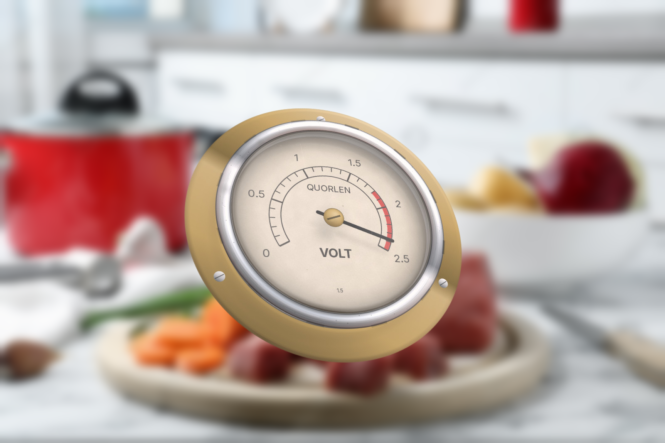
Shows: 2.4; V
